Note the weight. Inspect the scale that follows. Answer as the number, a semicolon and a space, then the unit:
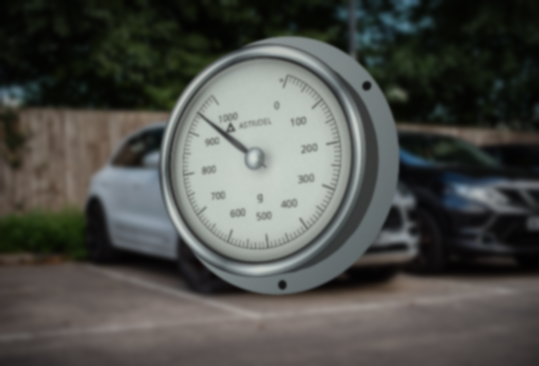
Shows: 950; g
